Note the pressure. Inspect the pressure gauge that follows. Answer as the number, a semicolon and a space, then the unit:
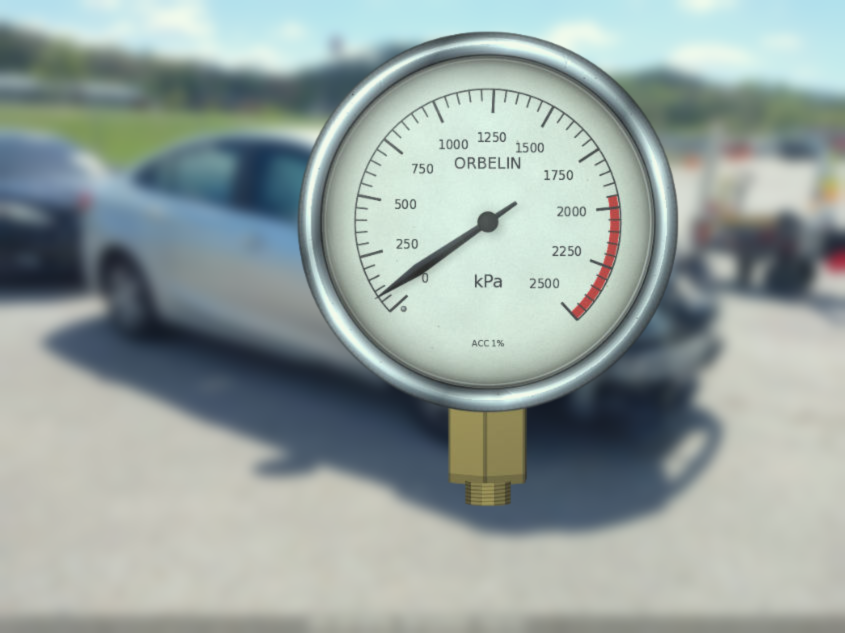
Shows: 75; kPa
